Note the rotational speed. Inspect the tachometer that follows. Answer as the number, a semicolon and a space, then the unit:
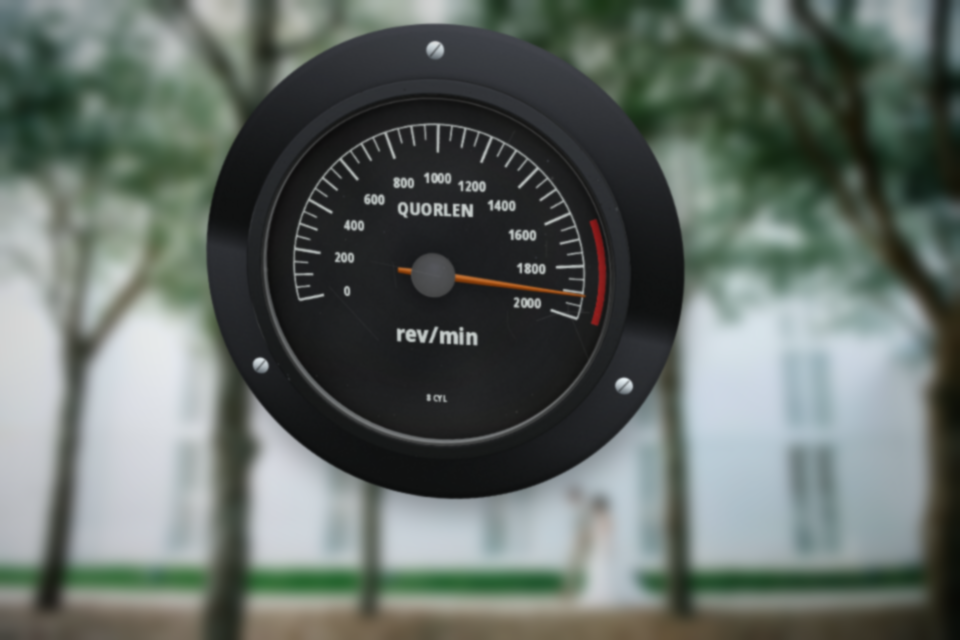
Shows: 1900; rpm
